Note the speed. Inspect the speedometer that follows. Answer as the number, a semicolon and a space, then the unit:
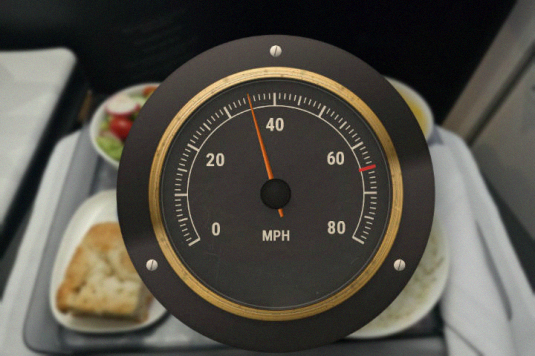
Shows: 35; mph
